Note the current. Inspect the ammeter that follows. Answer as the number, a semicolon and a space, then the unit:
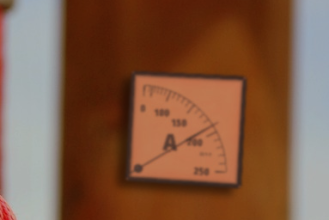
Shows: 190; A
